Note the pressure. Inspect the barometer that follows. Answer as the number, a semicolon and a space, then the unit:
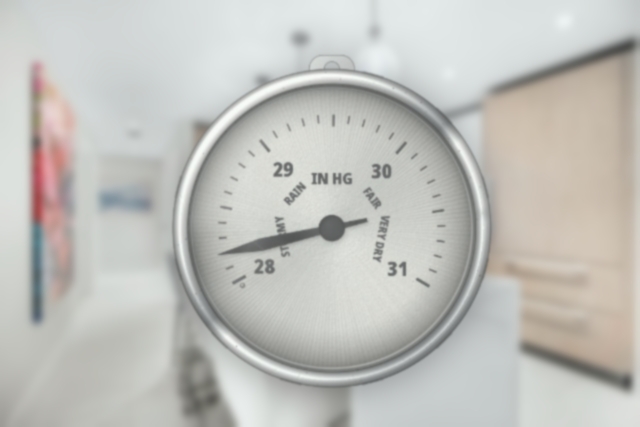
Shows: 28.2; inHg
